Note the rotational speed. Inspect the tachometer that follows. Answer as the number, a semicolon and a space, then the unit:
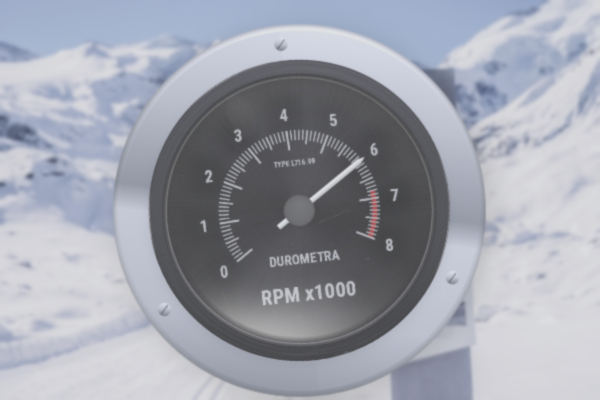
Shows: 6000; rpm
